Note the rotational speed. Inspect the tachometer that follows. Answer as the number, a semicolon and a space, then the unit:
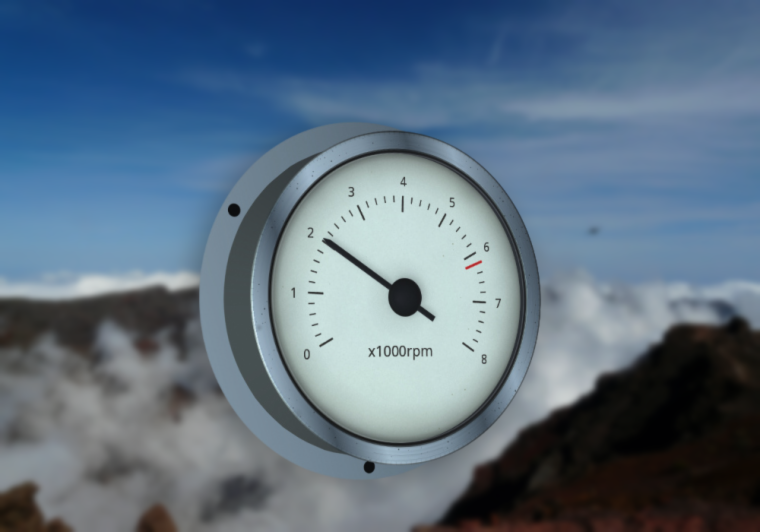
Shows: 2000; rpm
